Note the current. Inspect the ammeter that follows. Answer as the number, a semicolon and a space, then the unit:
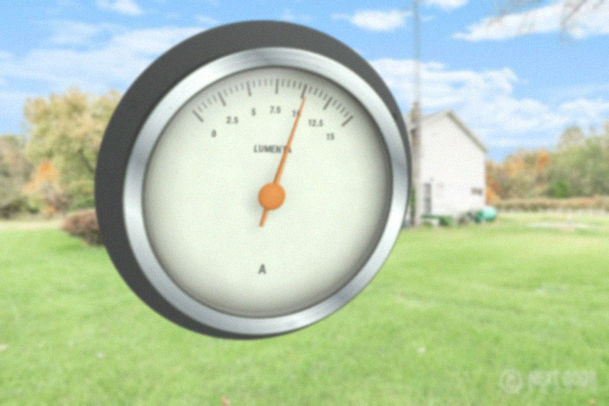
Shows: 10; A
